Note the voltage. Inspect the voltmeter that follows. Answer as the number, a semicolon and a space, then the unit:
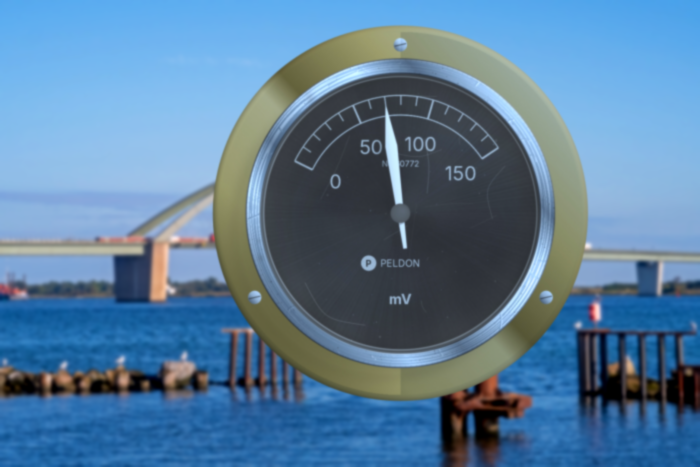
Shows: 70; mV
